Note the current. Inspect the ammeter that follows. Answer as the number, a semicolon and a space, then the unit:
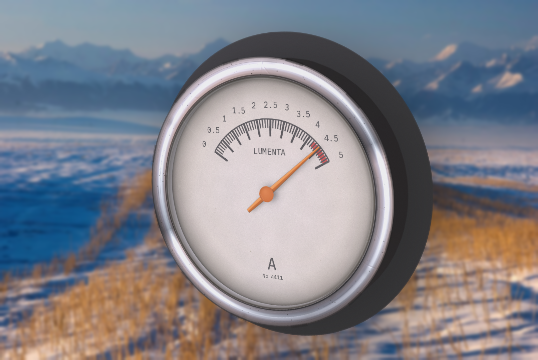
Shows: 4.5; A
